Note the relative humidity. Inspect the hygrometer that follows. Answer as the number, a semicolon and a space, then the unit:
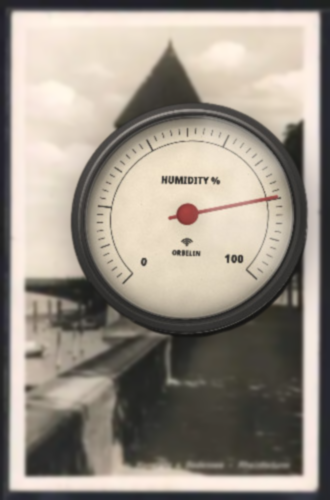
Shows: 80; %
